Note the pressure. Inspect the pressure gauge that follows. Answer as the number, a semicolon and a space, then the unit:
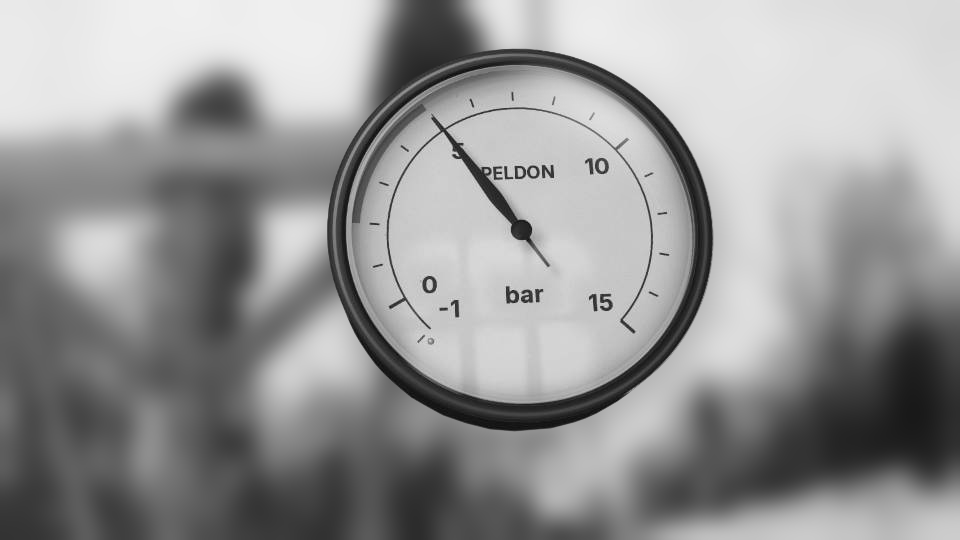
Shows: 5; bar
